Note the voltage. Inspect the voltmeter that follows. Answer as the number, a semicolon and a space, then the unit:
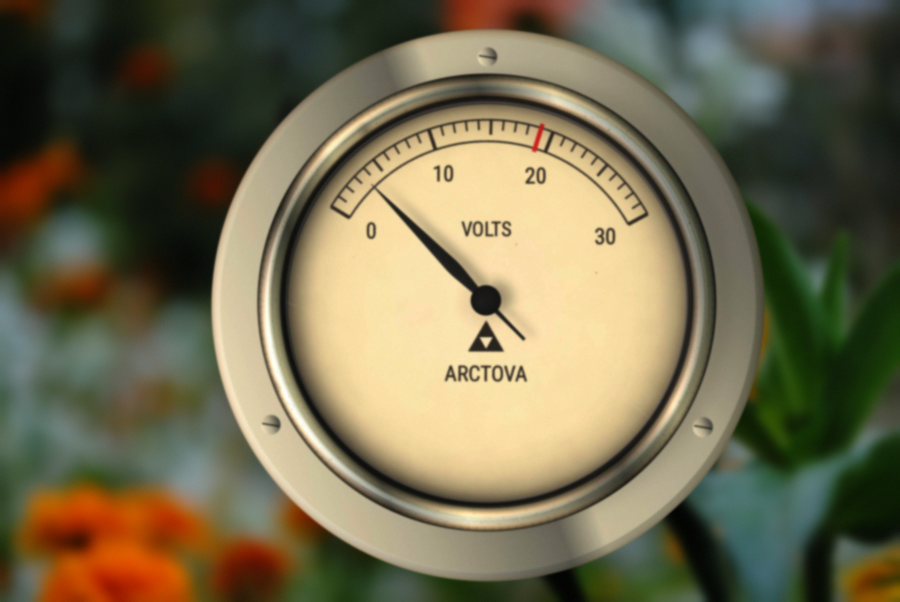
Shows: 3.5; V
